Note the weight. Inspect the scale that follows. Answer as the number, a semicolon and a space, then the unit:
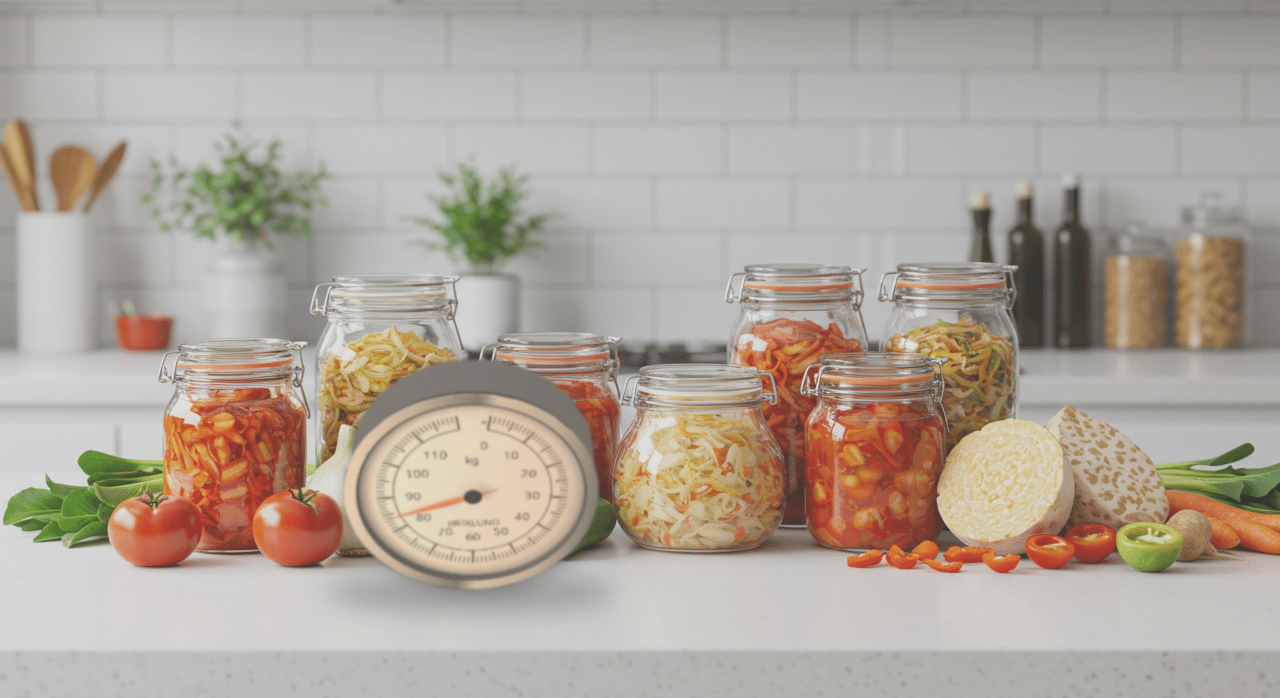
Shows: 85; kg
